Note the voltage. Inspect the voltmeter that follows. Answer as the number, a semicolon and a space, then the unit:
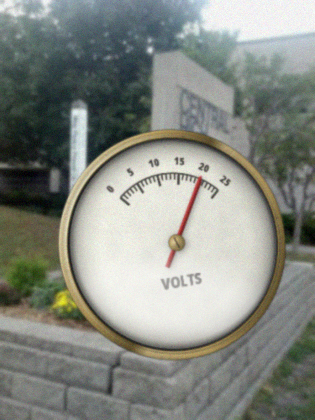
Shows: 20; V
